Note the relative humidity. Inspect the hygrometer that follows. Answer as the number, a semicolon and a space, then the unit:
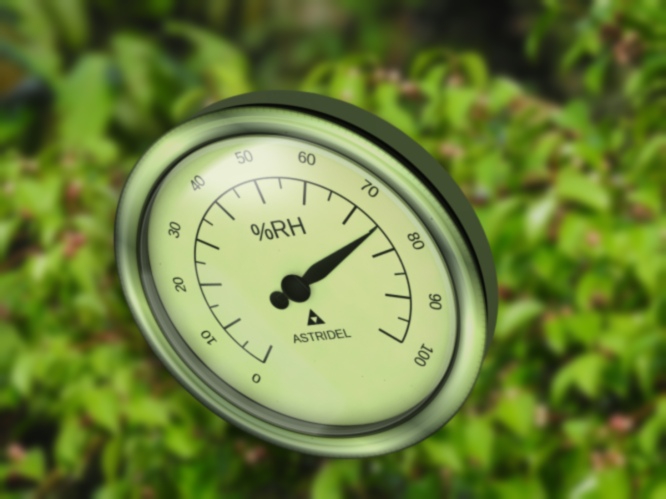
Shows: 75; %
